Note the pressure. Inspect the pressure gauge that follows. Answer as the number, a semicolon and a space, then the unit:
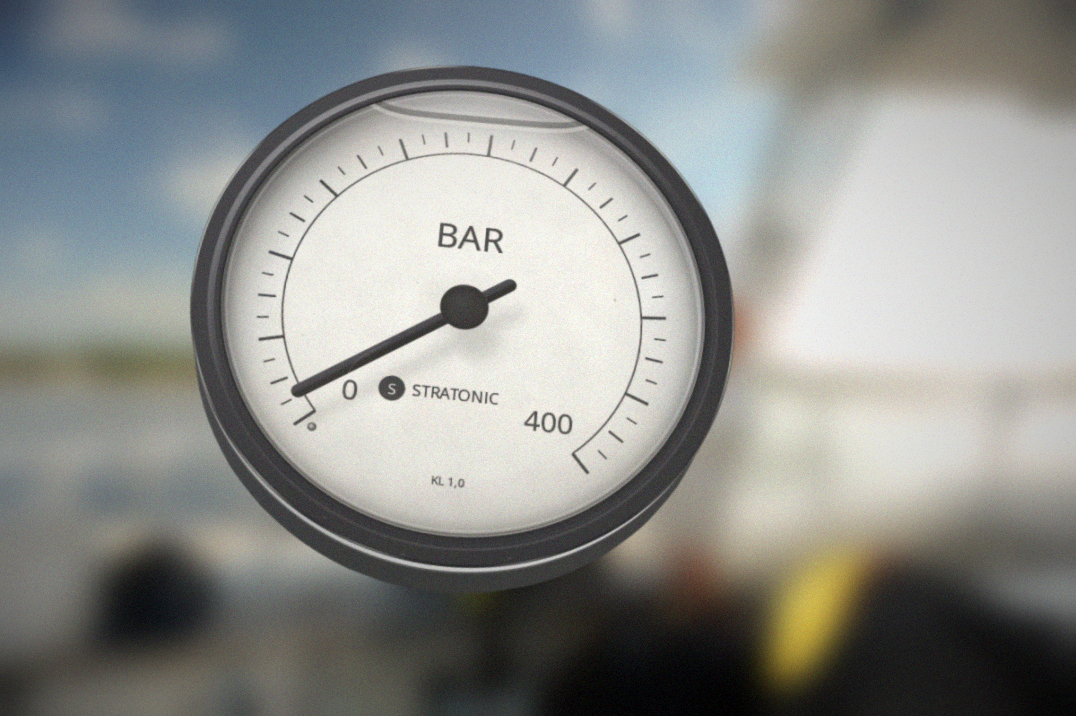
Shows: 10; bar
